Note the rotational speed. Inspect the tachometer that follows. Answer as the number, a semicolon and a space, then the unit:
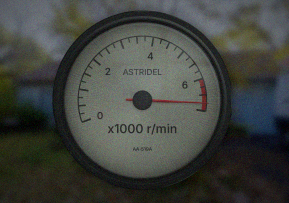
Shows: 6750; rpm
